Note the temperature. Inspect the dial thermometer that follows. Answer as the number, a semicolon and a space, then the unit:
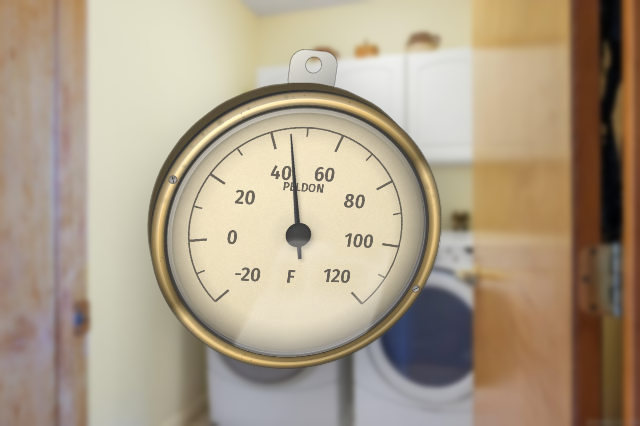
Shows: 45; °F
